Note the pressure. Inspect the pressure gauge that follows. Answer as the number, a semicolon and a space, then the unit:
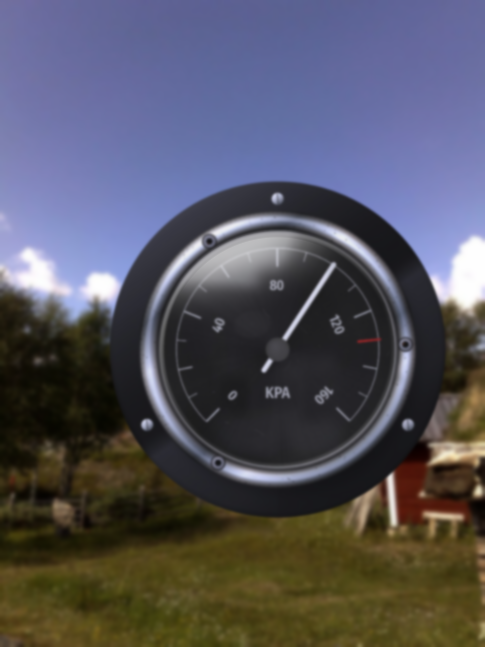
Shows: 100; kPa
